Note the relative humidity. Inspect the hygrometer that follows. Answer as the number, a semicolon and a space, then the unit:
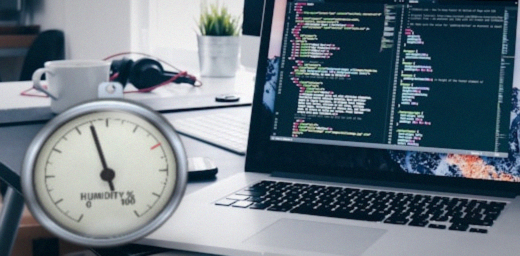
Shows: 45; %
